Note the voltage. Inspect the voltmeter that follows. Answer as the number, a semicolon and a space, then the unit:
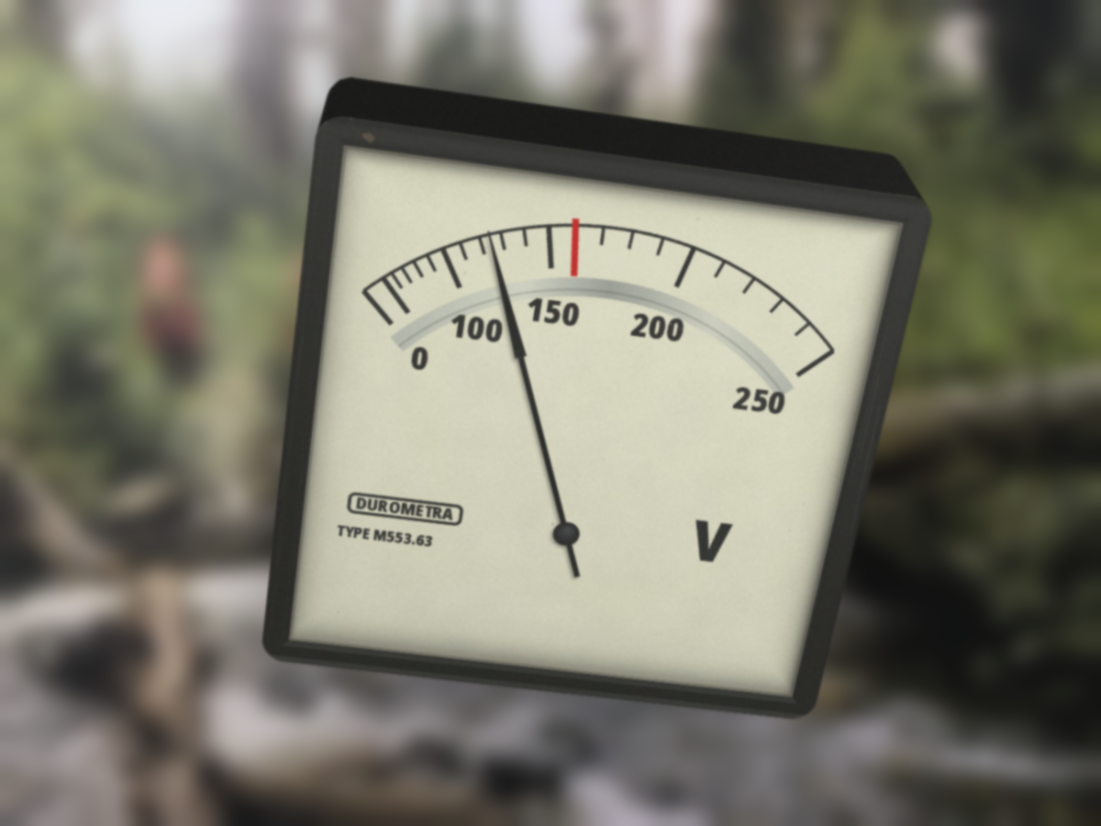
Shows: 125; V
